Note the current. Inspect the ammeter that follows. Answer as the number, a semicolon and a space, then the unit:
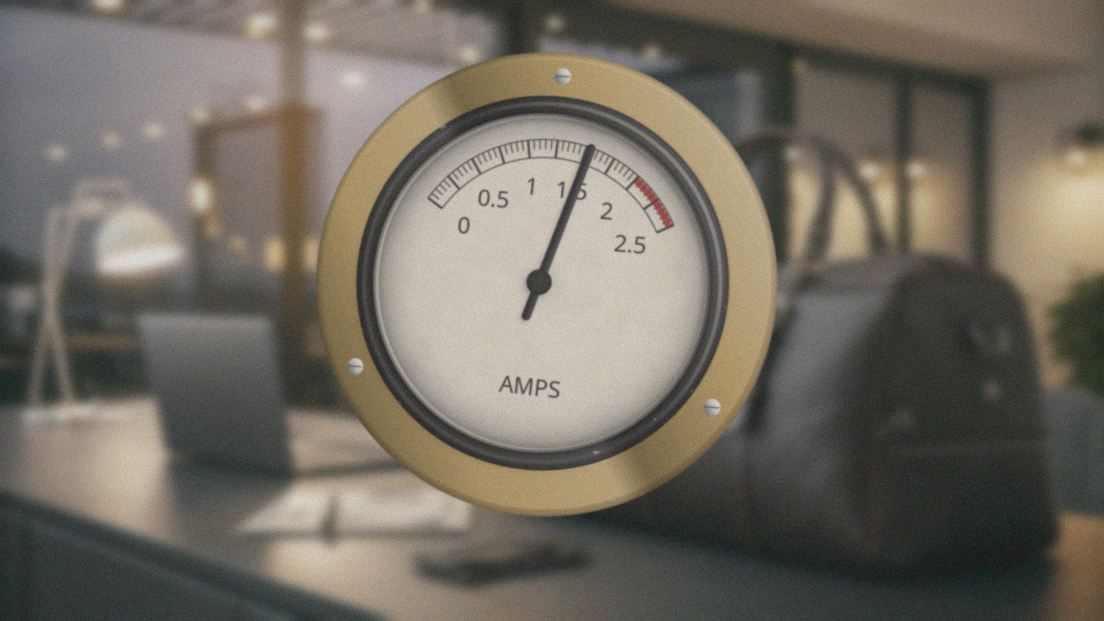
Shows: 1.55; A
